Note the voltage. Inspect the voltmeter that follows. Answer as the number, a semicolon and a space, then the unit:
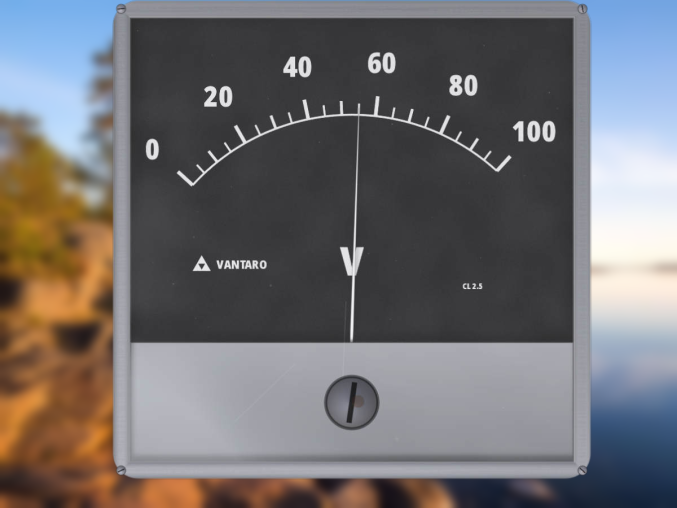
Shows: 55; V
